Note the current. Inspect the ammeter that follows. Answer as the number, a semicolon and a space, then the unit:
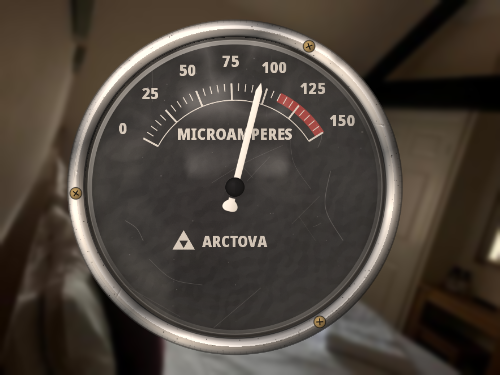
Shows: 95; µA
